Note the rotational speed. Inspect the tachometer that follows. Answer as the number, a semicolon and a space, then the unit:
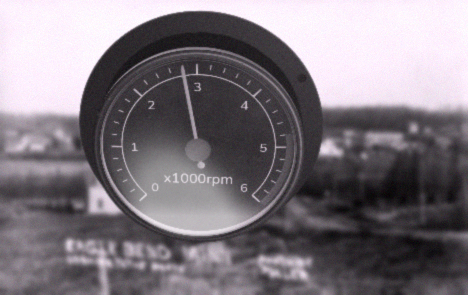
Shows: 2800; rpm
